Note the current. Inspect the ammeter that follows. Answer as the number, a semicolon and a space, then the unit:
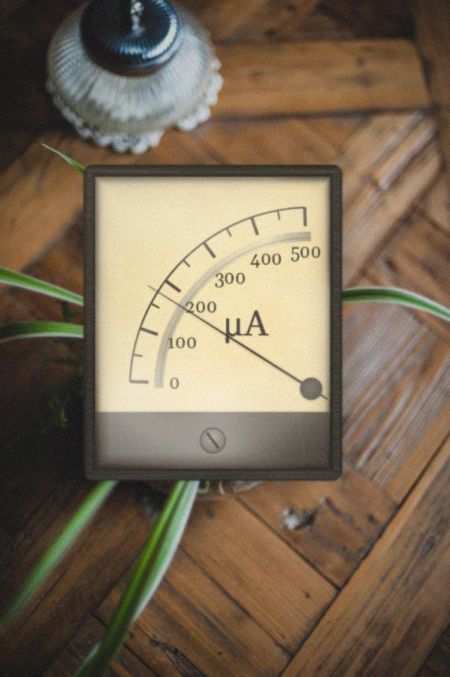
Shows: 175; µA
